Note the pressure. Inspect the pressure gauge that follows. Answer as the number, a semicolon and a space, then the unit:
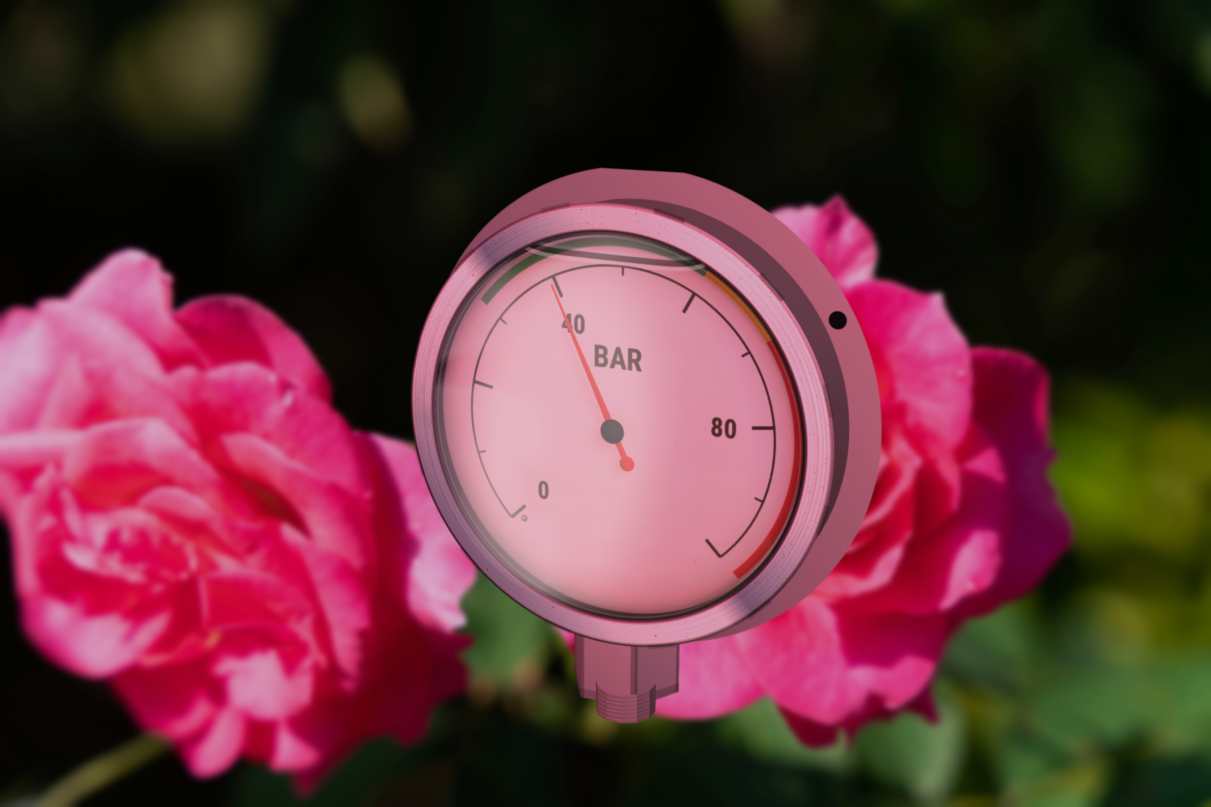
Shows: 40; bar
